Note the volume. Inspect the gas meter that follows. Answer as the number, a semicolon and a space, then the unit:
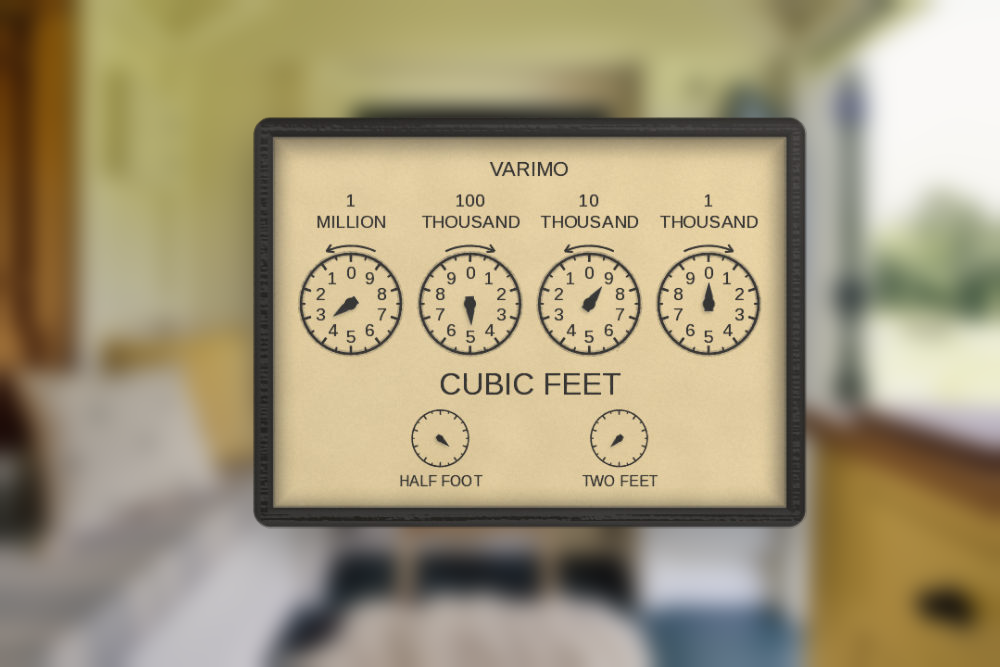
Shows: 349000; ft³
